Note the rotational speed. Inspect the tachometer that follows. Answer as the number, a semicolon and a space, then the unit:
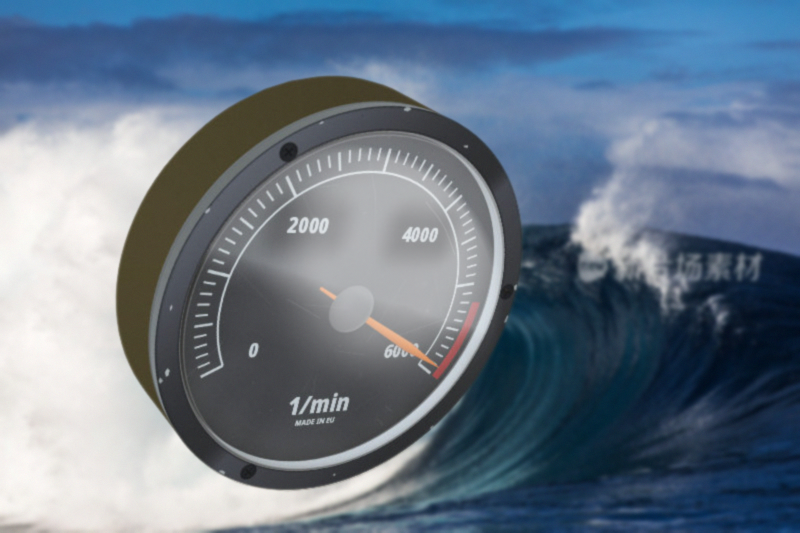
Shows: 5900; rpm
